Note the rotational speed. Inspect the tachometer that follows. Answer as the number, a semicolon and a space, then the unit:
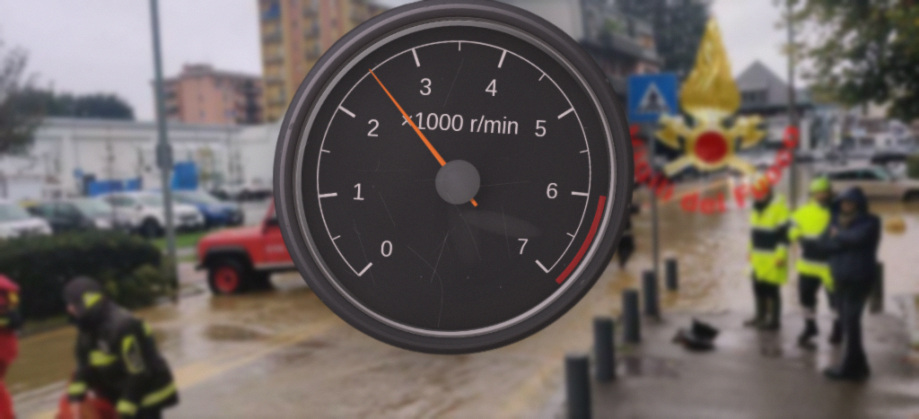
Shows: 2500; rpm
